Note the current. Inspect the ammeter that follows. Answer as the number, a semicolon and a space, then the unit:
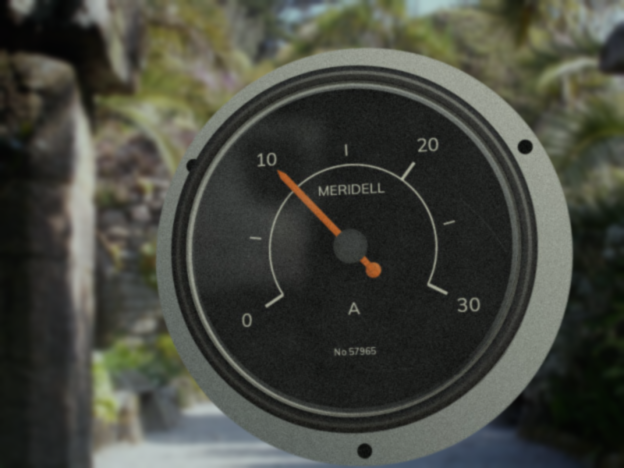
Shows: 10; A
